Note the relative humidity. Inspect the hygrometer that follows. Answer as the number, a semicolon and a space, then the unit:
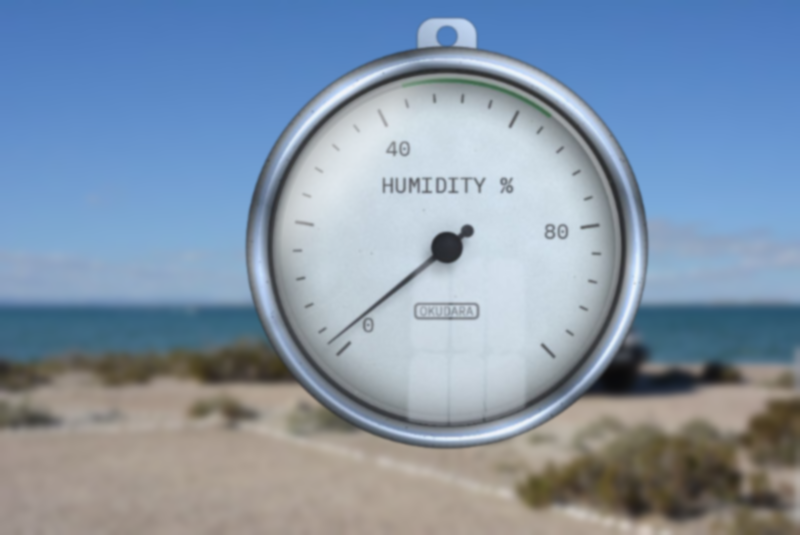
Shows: 2; %
